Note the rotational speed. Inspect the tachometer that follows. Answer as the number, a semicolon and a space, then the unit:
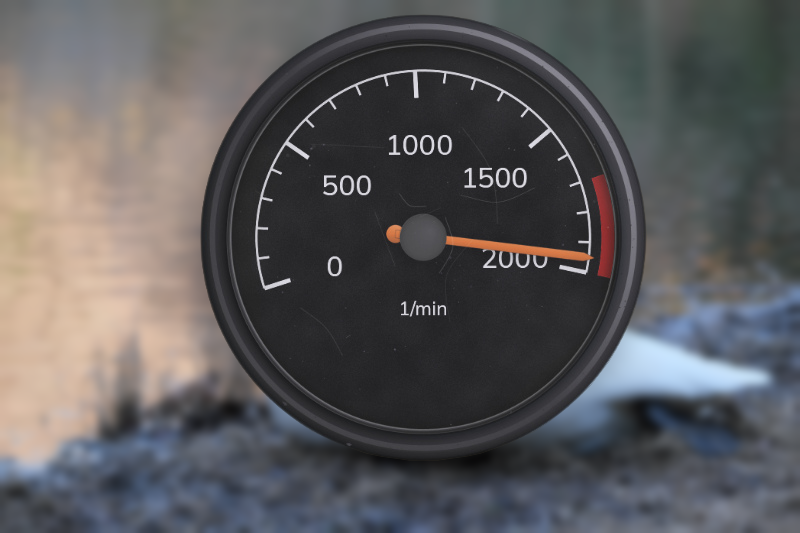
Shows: 1950; rpm
